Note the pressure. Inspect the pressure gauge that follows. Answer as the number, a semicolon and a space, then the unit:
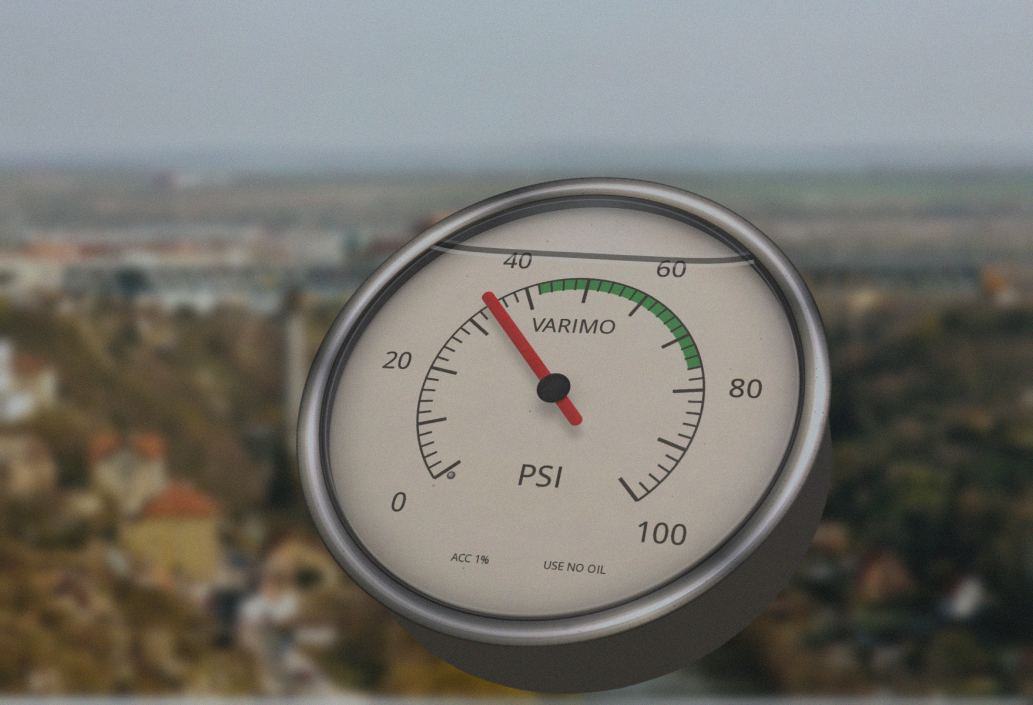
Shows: 34; psi
